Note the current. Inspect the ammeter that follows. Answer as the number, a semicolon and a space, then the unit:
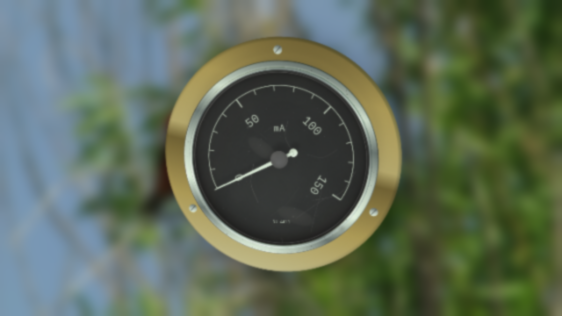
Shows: 0; mA
